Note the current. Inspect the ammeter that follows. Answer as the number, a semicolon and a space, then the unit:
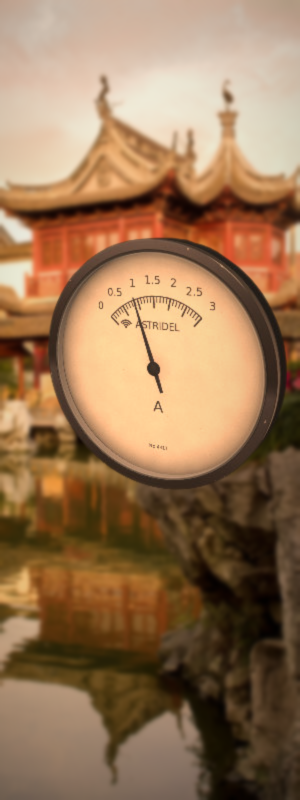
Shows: 1; A
